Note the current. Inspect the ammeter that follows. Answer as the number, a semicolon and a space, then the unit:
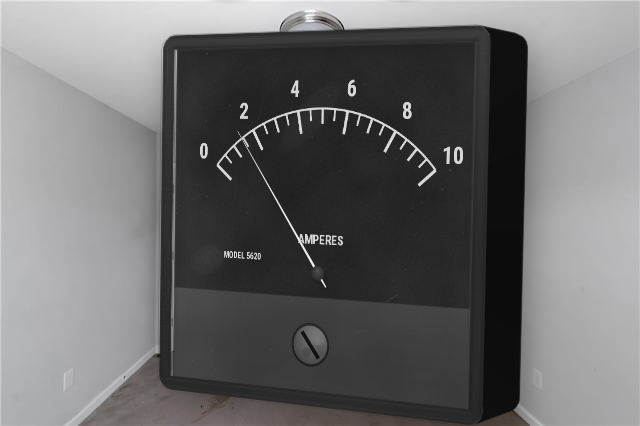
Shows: 1.5; A
